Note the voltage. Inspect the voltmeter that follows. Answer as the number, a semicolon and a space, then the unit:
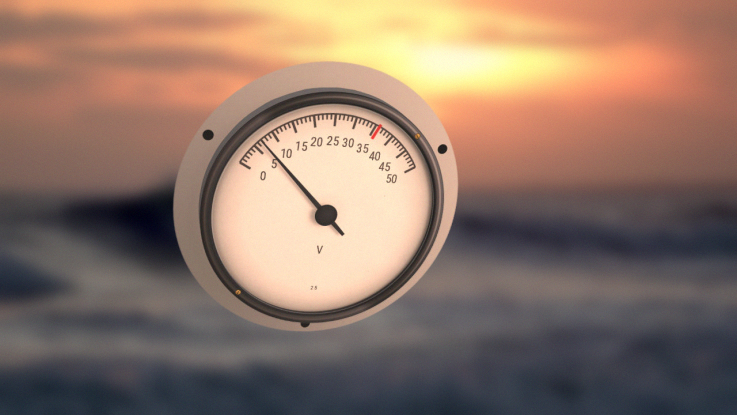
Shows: 7; V
